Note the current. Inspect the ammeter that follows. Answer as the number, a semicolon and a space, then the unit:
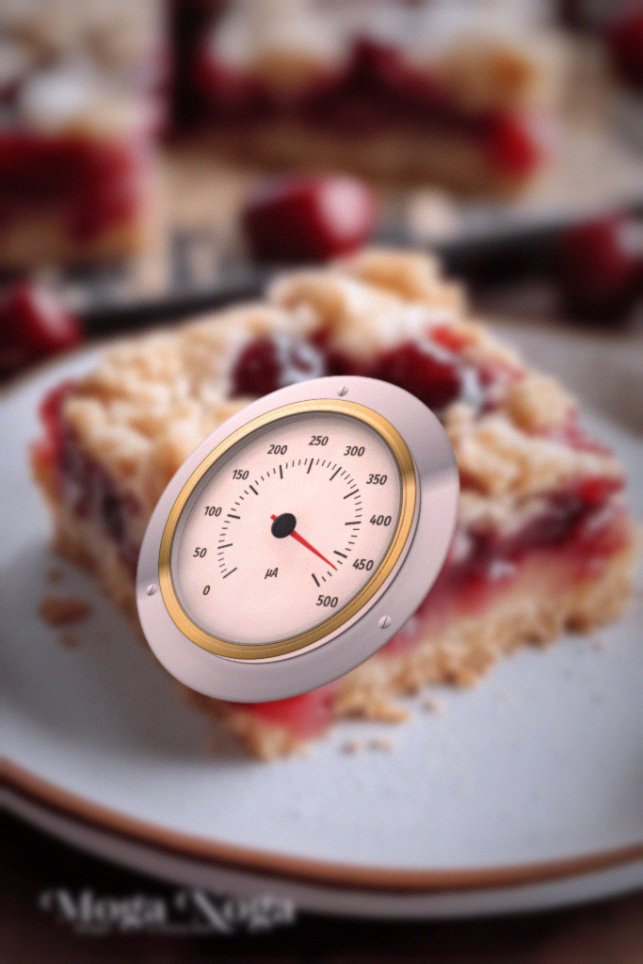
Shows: 470; µA
